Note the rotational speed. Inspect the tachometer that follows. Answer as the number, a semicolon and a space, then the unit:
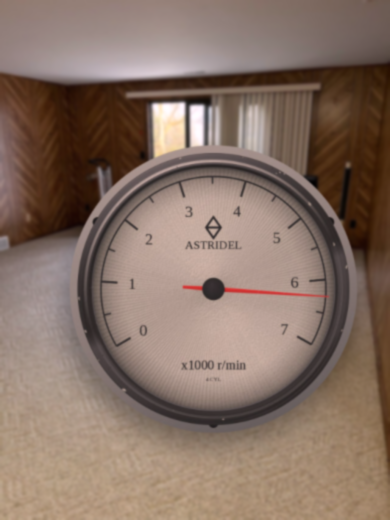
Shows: 6250; rpm
